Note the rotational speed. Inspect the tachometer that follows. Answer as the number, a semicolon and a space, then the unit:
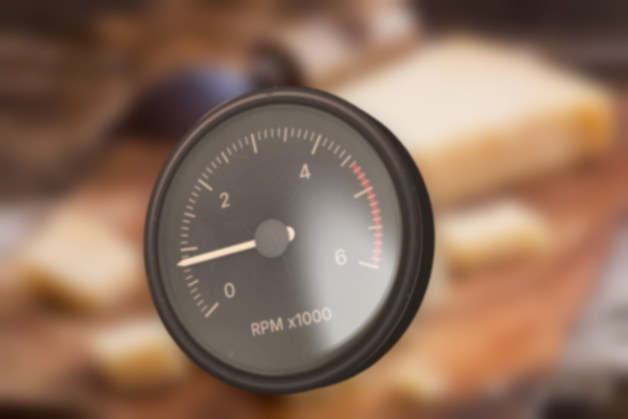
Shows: 800; rpm
